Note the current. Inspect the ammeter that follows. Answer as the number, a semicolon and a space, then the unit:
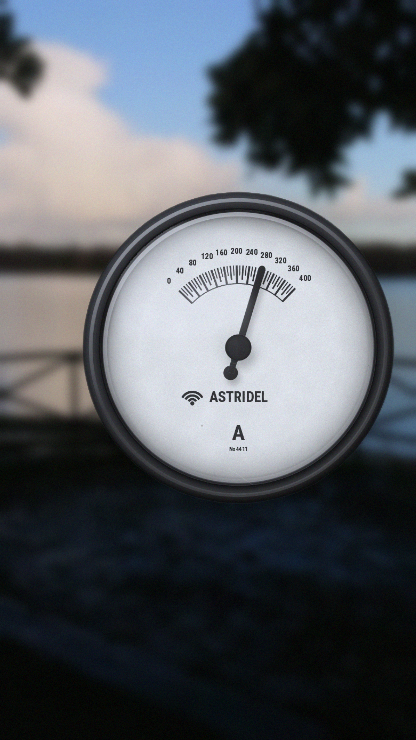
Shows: 280; A
